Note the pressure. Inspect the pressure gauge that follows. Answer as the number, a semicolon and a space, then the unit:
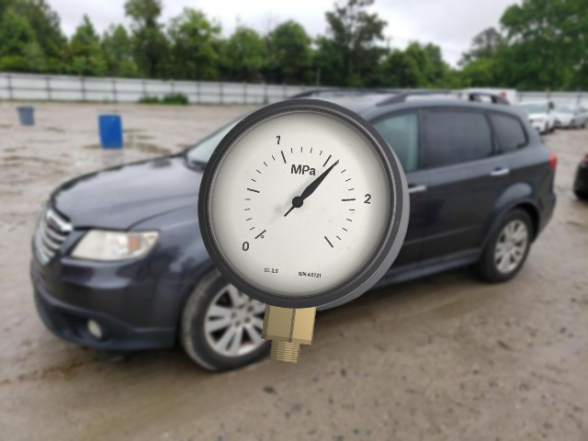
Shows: 1.6; MPa
